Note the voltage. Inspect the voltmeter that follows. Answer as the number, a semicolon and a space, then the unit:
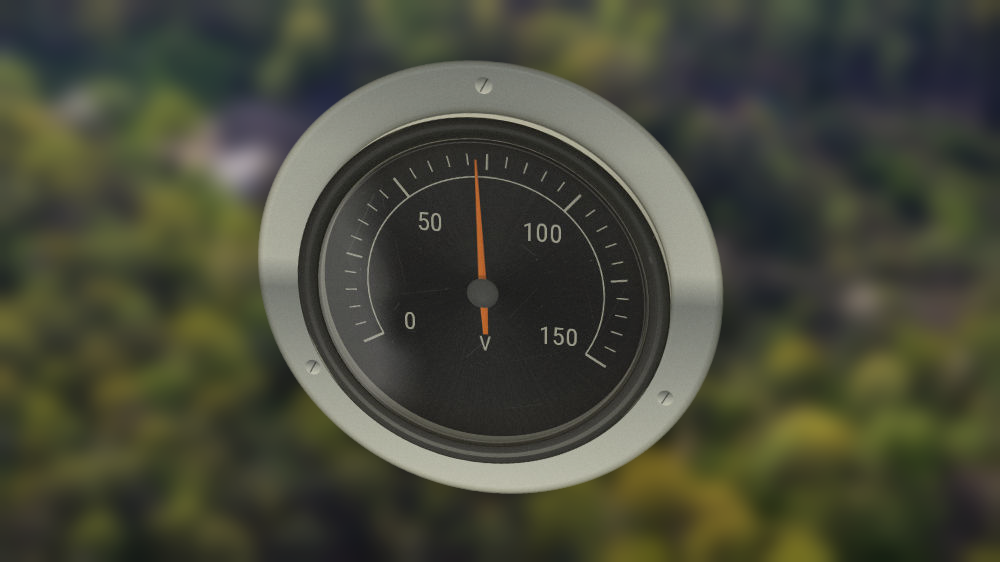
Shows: 72.5; V
